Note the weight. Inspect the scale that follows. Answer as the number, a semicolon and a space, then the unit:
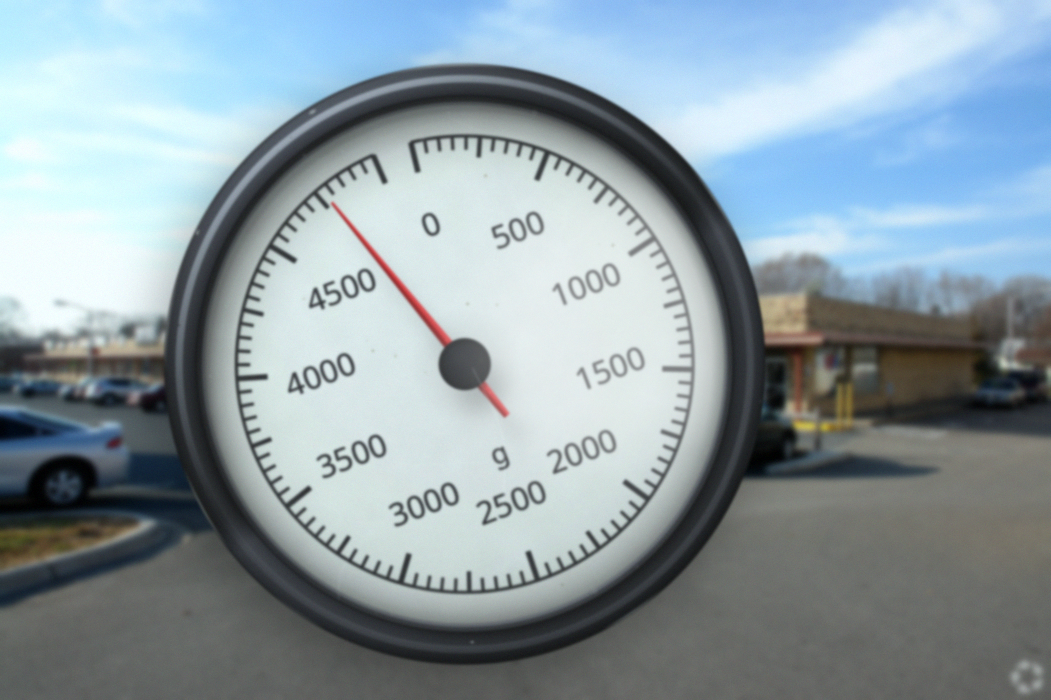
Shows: 4775; g
